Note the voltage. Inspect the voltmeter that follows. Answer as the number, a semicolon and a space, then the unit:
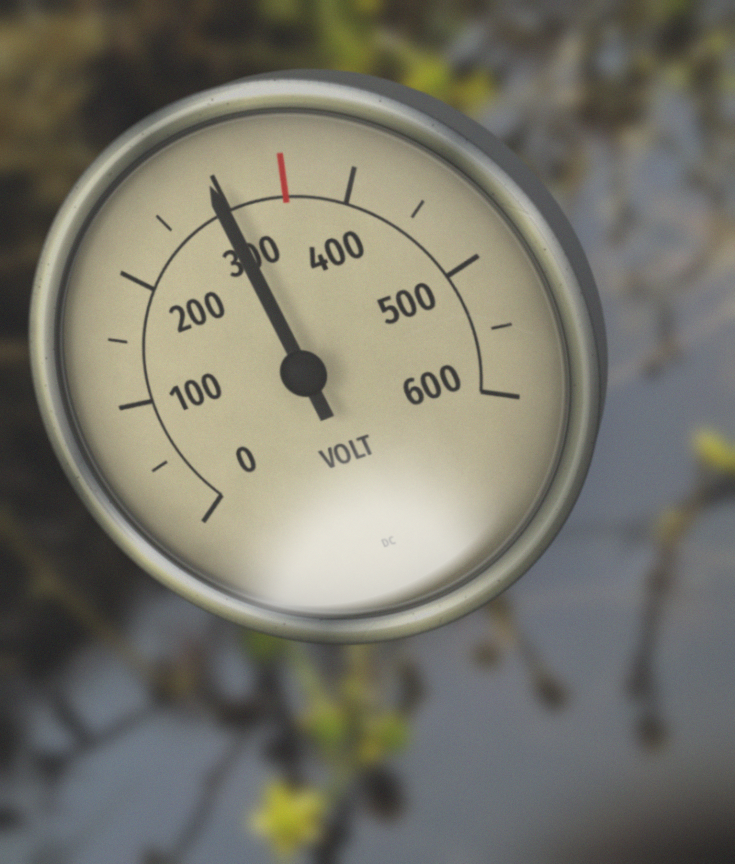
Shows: 300; V
